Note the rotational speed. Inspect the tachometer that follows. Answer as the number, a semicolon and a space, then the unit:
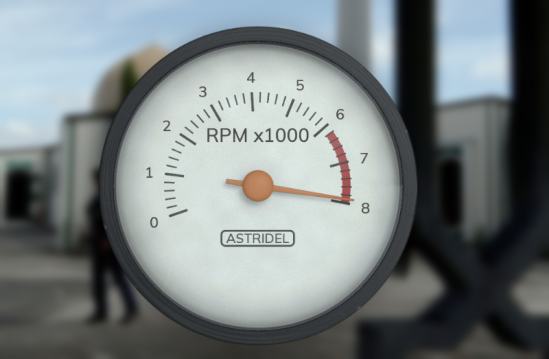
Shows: 7900; rpm
